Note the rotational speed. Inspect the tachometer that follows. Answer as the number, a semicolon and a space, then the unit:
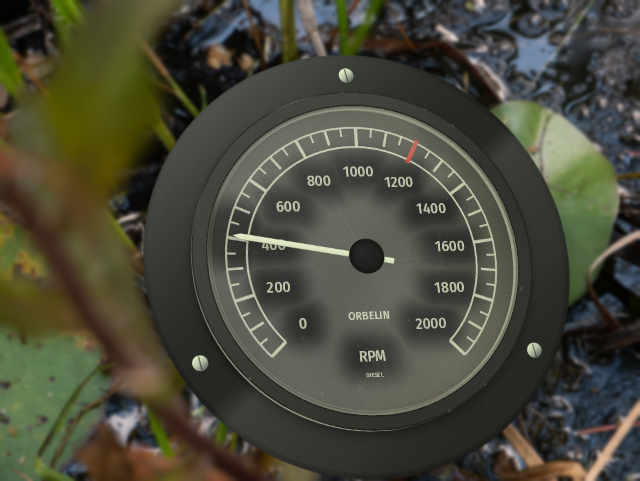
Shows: 400; rpm
